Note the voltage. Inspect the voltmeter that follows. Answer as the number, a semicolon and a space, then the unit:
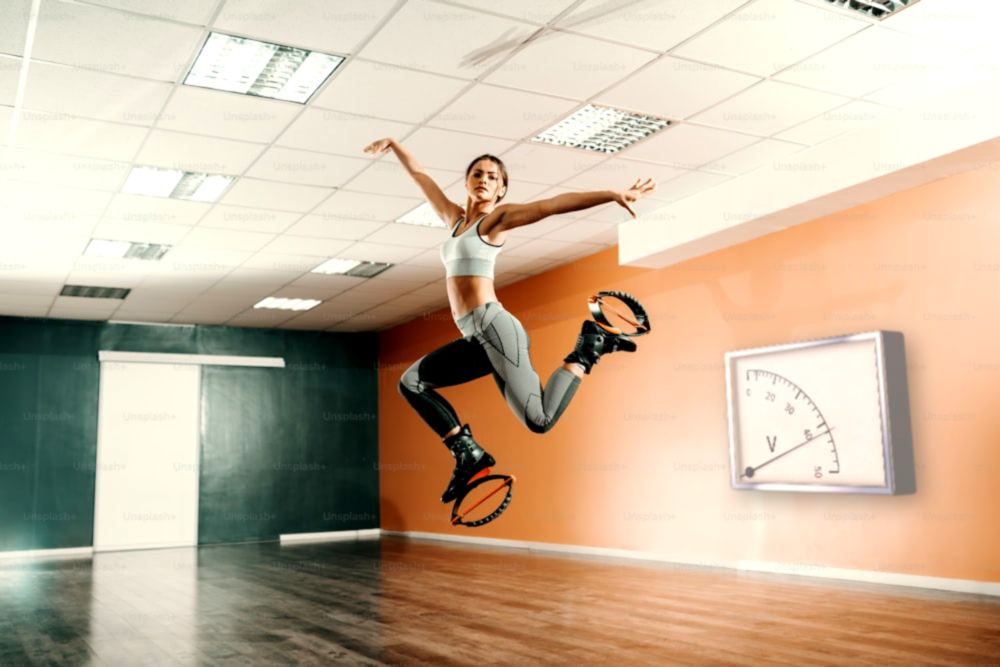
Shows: 42; V
